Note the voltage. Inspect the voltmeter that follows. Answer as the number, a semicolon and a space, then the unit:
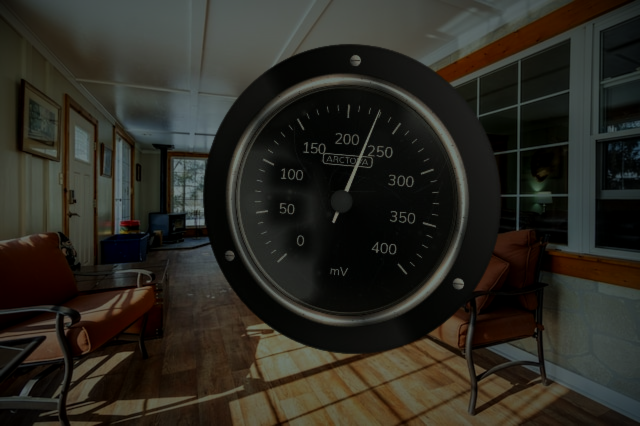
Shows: 230; mV
